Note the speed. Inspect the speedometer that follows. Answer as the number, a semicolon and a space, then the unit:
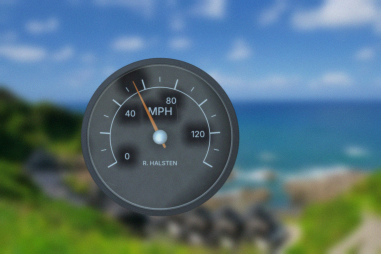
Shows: 55; mph
